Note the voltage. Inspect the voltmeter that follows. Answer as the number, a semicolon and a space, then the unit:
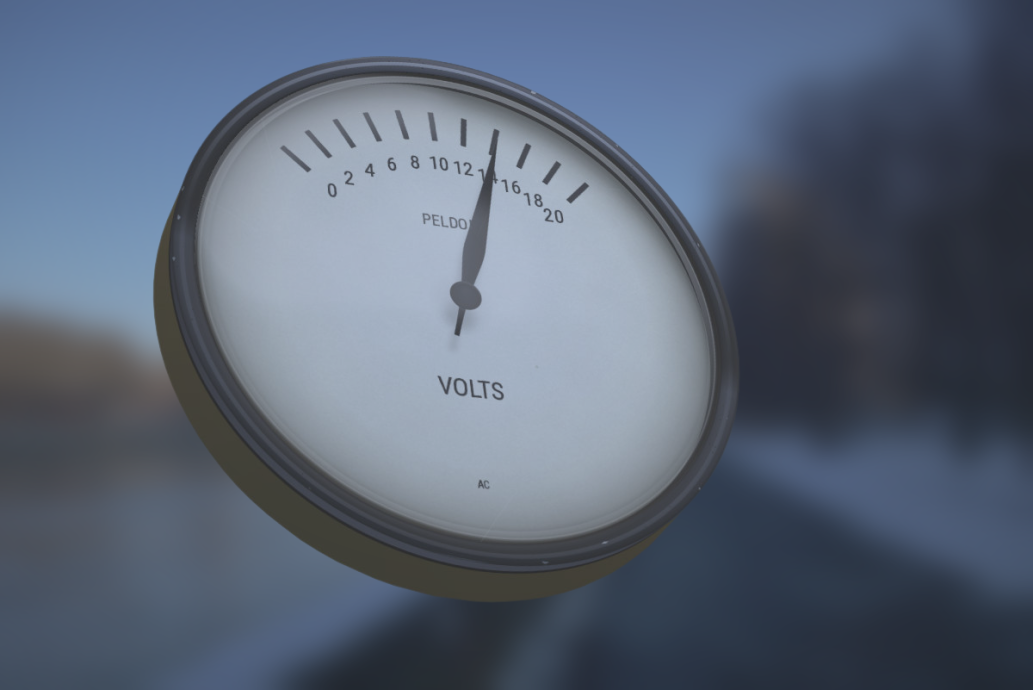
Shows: 14; V
